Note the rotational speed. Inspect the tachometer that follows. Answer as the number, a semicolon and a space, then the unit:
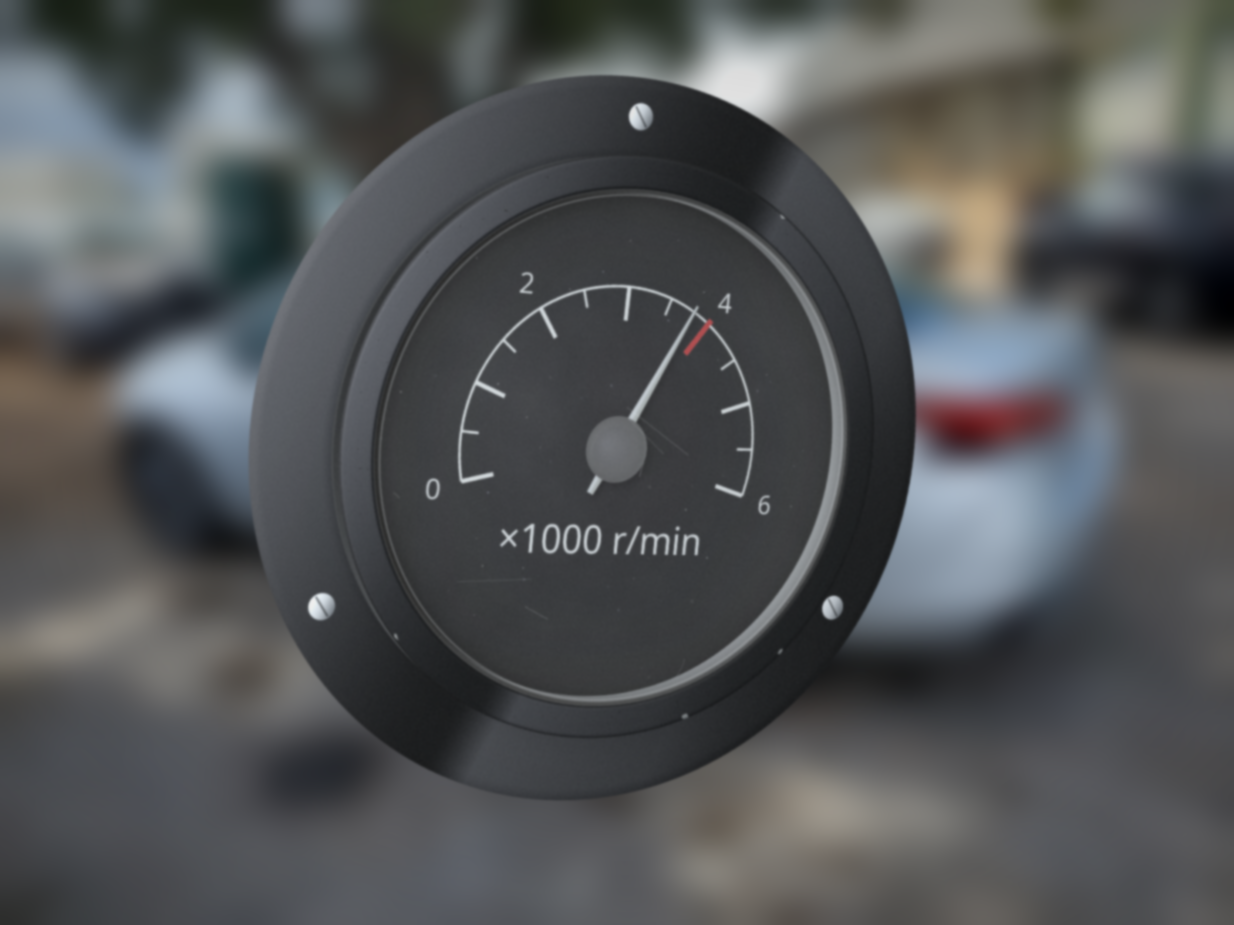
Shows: 3750; rpm
